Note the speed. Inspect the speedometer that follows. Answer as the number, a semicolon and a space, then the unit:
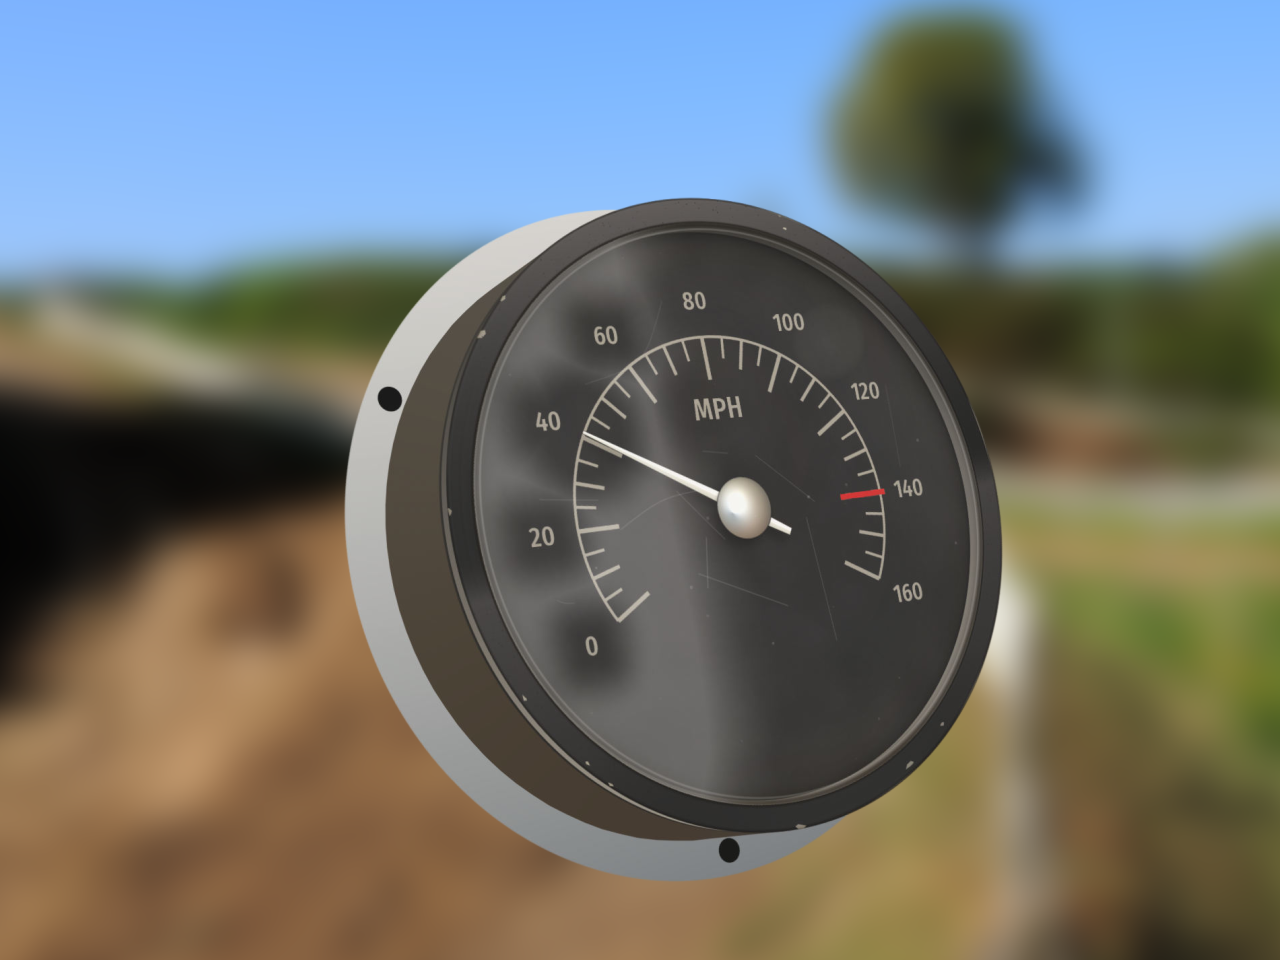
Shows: 40; mph
